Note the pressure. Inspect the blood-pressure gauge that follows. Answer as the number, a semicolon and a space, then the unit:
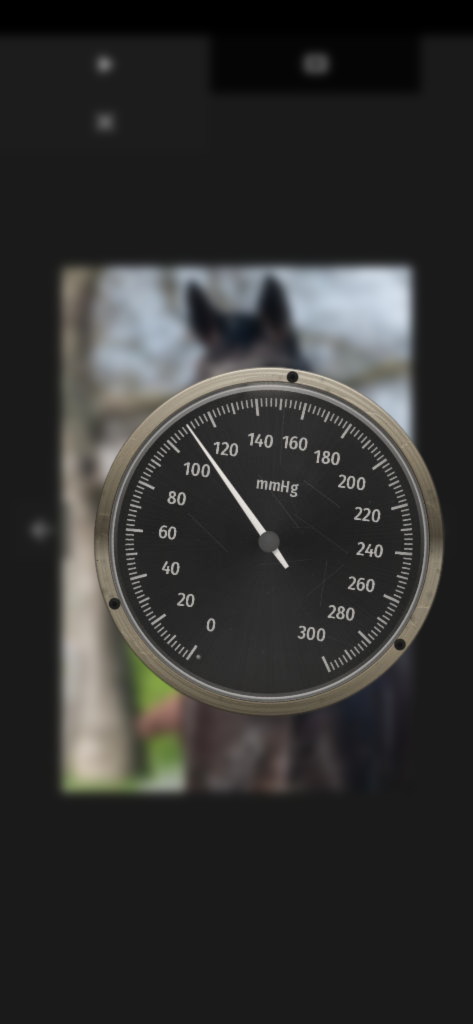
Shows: 110; mmHg
